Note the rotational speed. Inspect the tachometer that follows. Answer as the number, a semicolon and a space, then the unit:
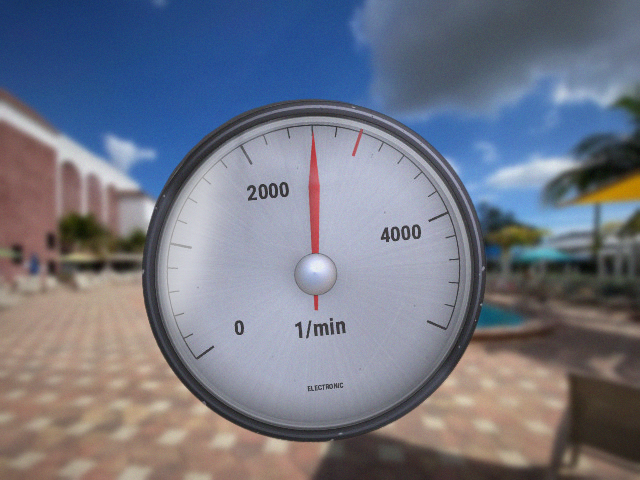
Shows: 2600; rpm
